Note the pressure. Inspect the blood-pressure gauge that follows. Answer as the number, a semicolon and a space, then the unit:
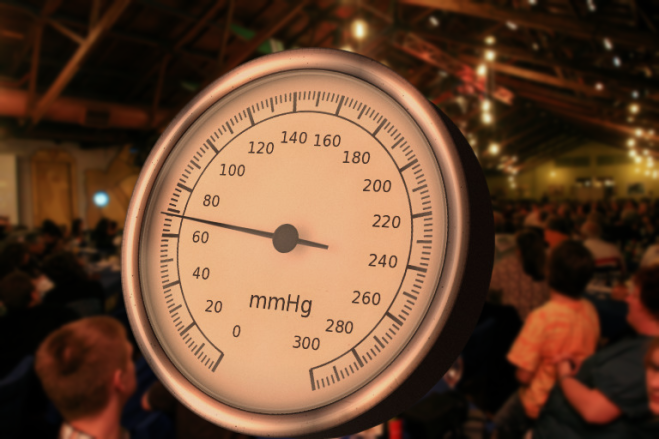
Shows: 68; mmHg
